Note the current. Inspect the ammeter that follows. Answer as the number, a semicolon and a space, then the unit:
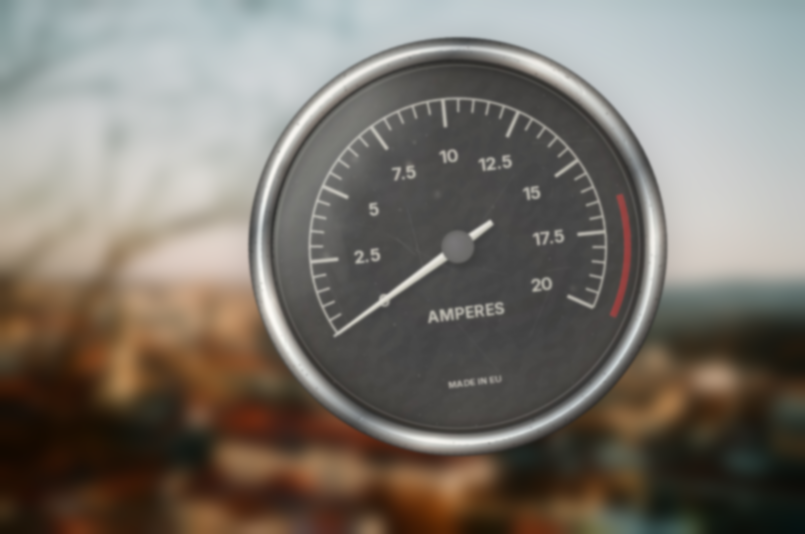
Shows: 0; A
